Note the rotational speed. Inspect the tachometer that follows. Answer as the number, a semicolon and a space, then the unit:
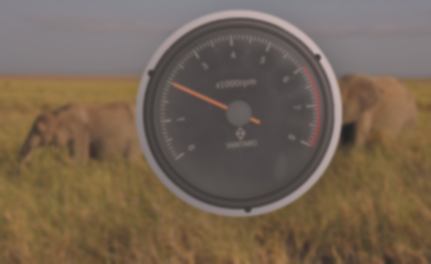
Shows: 2000; rpm
